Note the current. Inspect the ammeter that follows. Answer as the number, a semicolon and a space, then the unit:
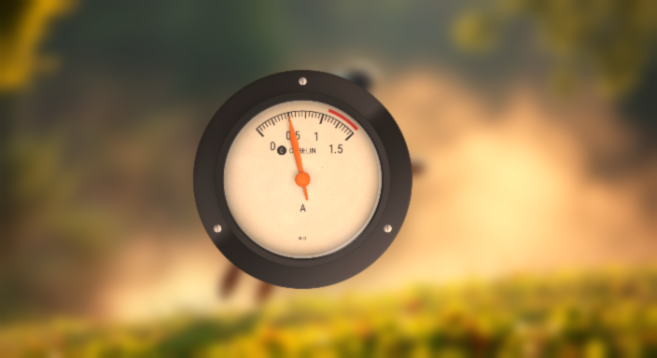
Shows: 0.5; A
